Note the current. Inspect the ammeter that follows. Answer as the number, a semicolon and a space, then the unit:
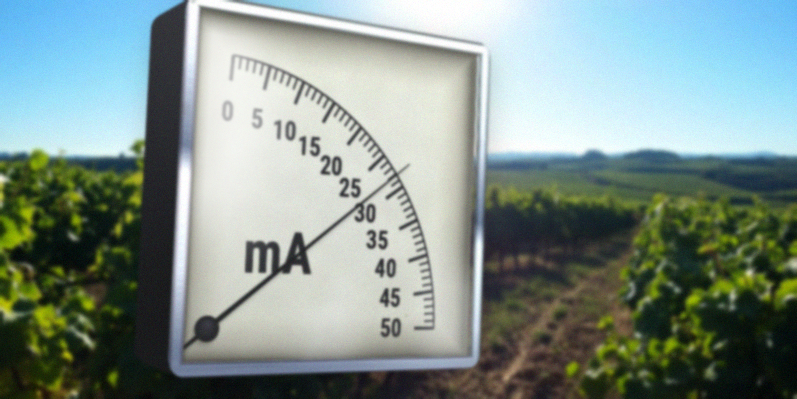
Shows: 28; mA
